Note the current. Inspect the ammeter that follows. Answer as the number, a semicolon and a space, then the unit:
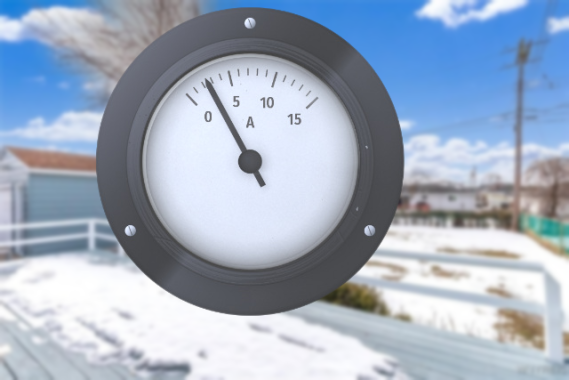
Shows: 2.5; A
